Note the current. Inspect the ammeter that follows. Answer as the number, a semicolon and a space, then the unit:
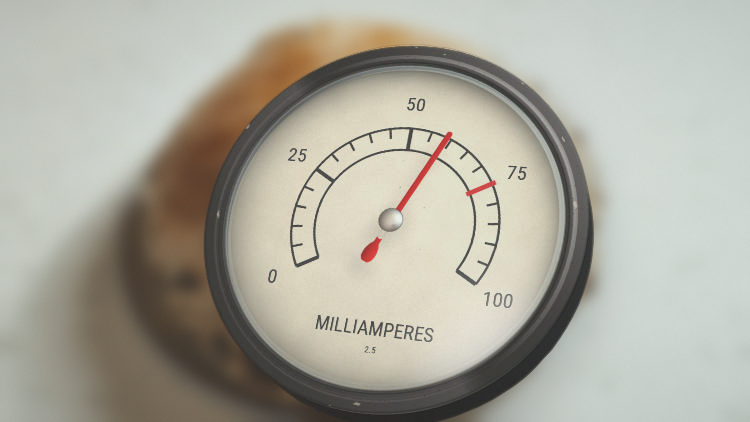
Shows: 60; mA
